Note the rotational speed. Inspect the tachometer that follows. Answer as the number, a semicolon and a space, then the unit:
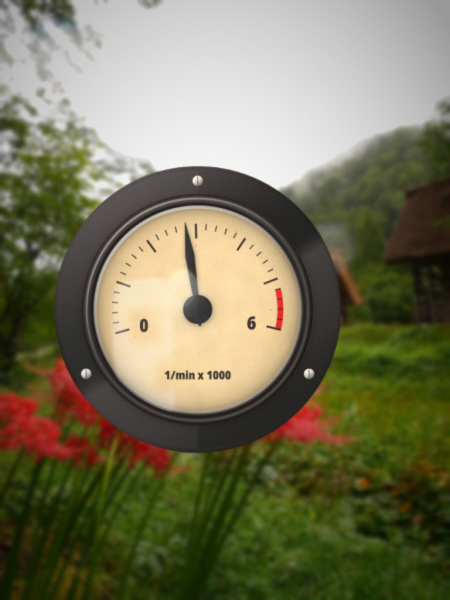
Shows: 2800; rpm
